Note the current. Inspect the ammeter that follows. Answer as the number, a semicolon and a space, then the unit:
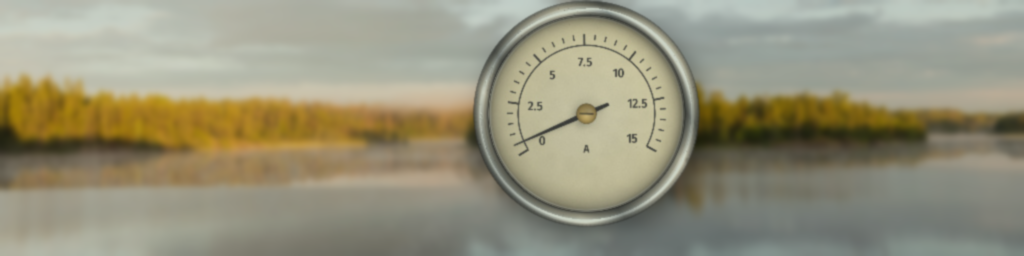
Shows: 0.5; A
